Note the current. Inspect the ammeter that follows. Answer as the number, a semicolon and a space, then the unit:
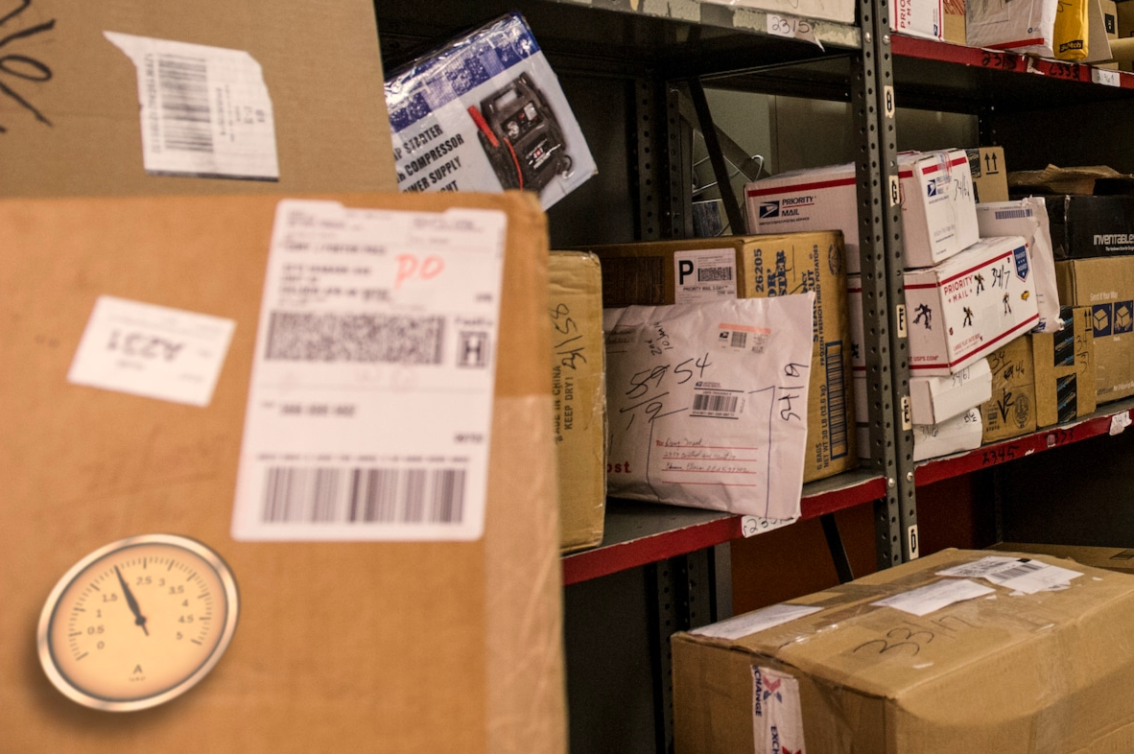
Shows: 2; A
